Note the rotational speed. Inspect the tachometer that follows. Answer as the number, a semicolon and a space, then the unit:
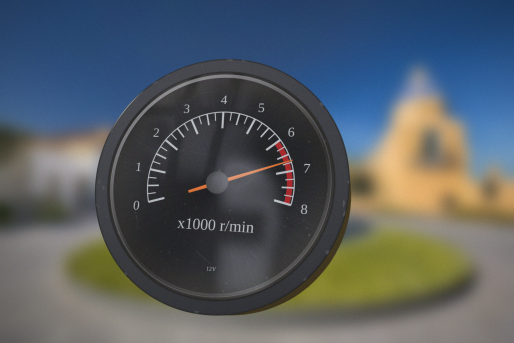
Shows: 6750; rpm
